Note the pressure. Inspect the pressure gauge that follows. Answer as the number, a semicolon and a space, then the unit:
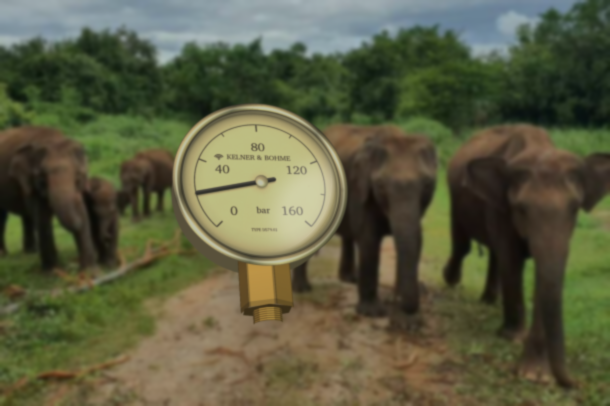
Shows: 20; bar
